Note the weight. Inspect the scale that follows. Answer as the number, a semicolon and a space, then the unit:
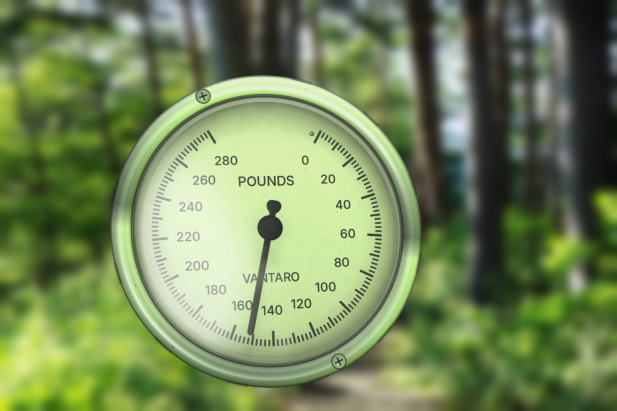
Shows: 152; lb
